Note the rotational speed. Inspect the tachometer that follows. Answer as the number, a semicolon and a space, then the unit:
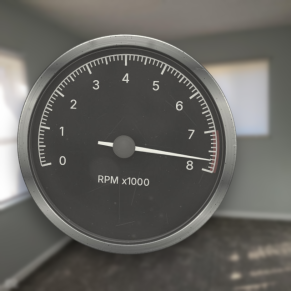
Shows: 7700; rpm
